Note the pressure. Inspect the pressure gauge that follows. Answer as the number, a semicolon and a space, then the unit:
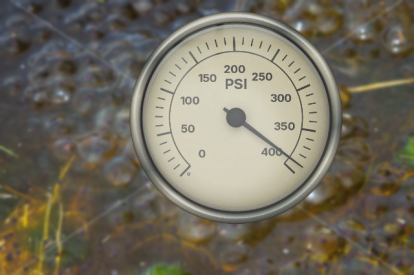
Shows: 390; psi
